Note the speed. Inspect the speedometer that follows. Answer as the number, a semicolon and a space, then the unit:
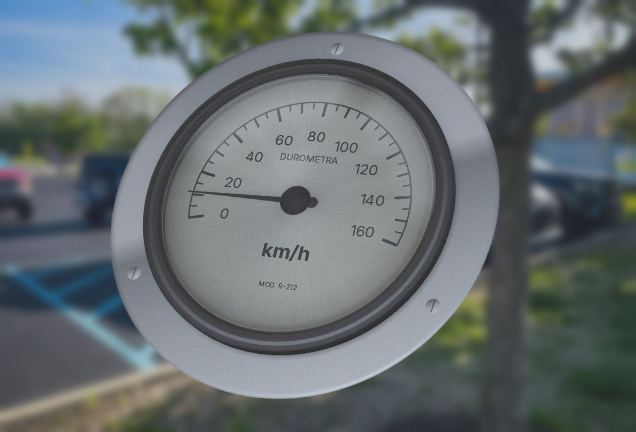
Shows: 10; km/h
